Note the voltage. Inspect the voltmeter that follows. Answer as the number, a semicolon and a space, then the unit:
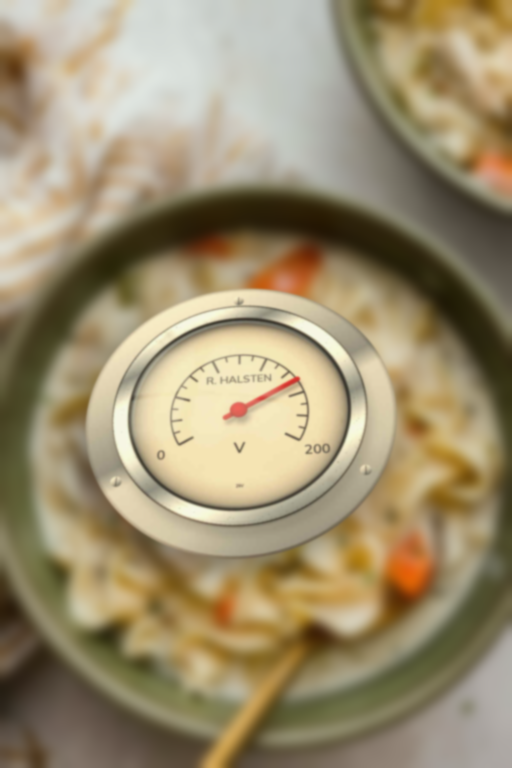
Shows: 150; V
